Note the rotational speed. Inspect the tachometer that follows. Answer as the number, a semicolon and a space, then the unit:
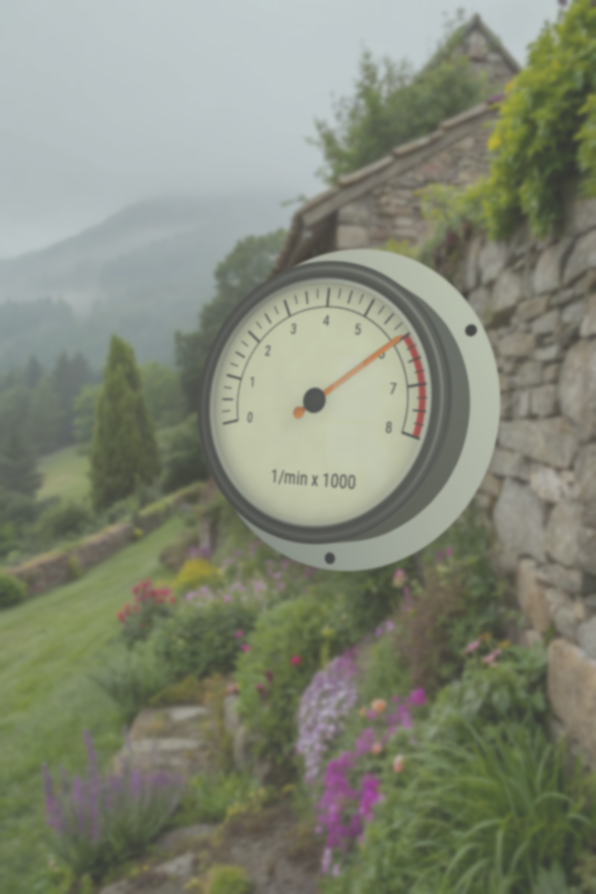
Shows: 6000; rpm
